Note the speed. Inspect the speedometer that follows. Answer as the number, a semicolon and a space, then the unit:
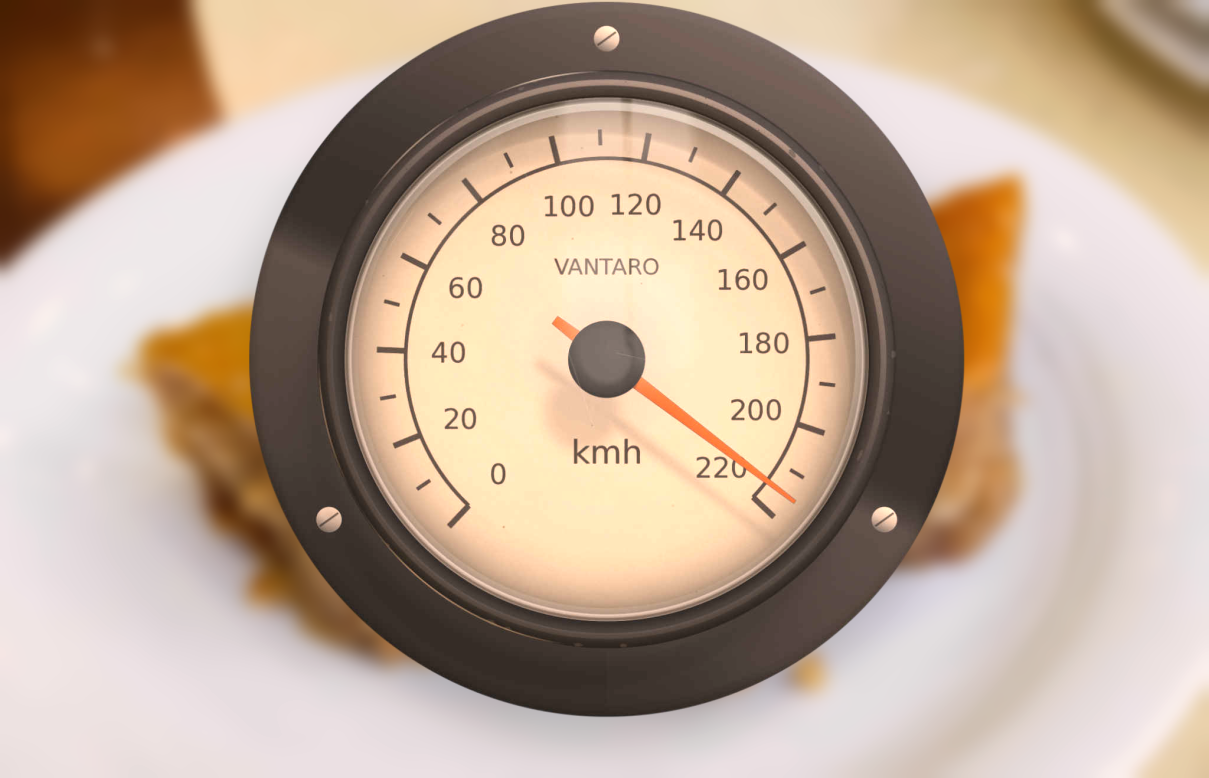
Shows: 215; km/h
